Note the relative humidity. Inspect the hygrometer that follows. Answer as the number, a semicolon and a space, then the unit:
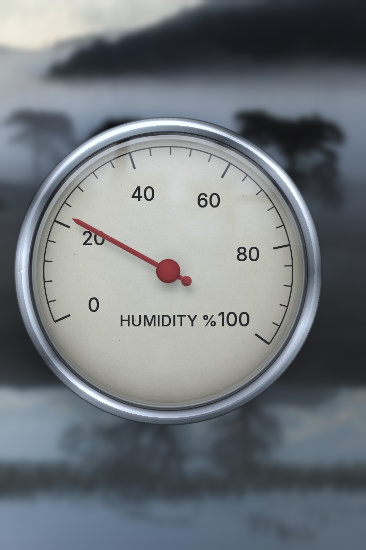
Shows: 22; %
